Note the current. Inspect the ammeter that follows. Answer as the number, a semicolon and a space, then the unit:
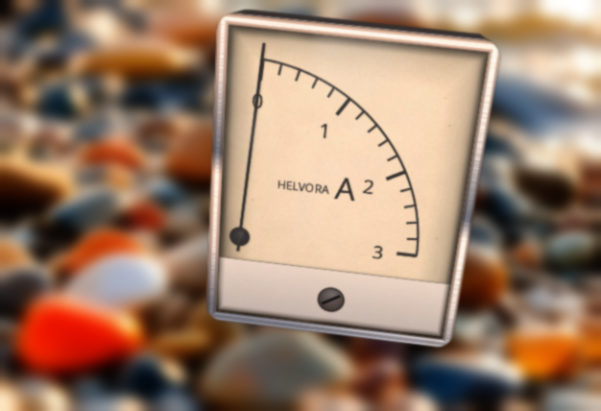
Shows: 0; A
